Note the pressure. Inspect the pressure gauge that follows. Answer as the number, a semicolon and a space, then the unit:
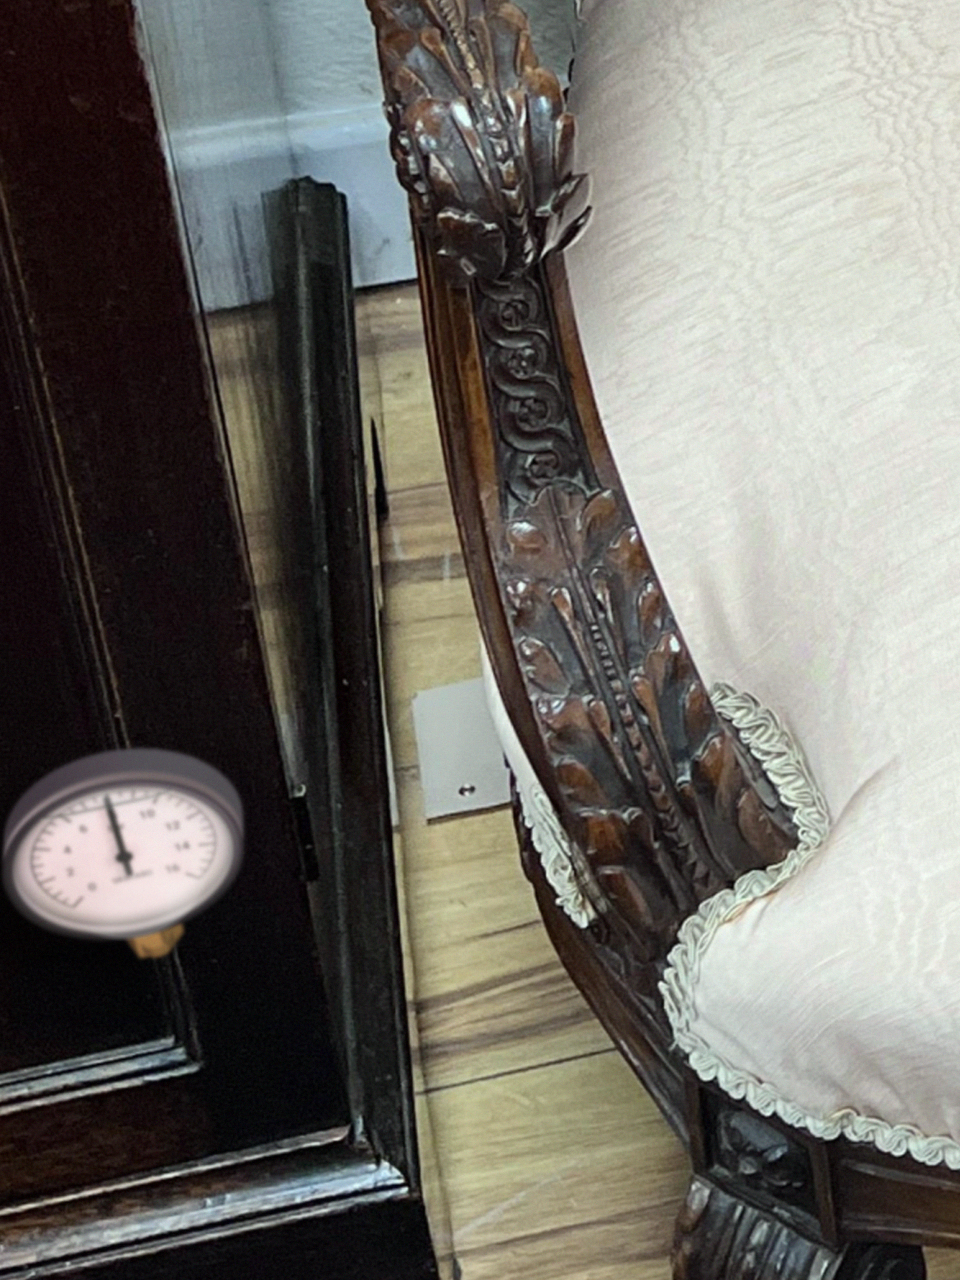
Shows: 8; bar
